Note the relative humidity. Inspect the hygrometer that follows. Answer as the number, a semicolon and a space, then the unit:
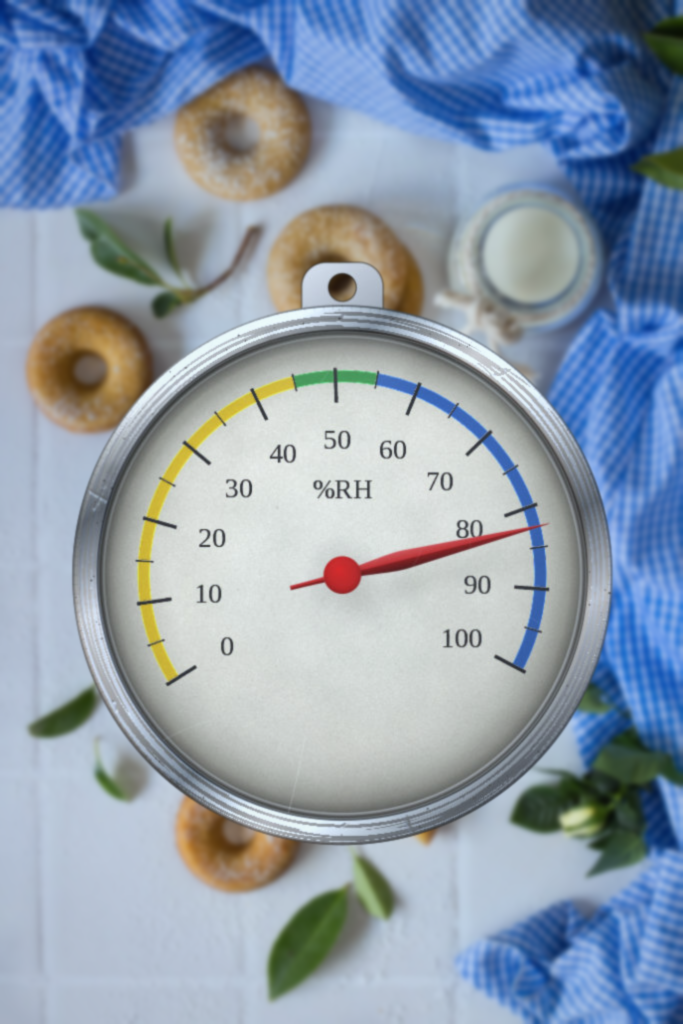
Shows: 82.5; %
